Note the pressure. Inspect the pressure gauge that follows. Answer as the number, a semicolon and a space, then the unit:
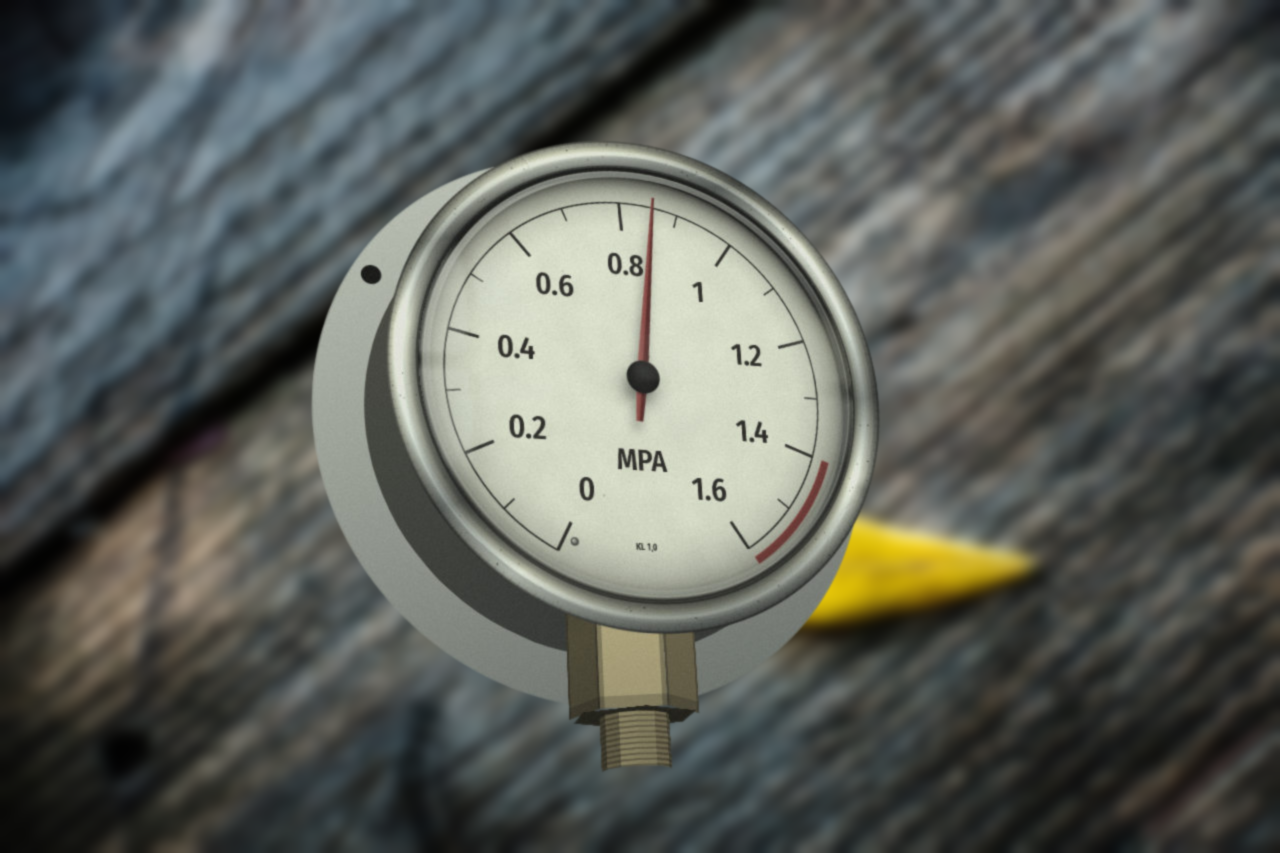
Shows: 0.85; MPa
